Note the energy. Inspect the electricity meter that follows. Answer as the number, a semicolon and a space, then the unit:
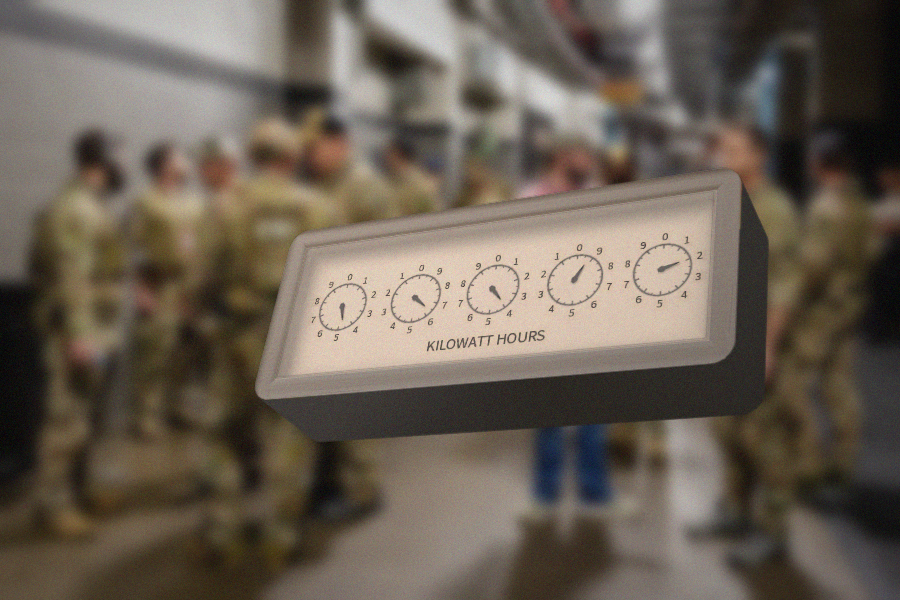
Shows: 46392; kWh
